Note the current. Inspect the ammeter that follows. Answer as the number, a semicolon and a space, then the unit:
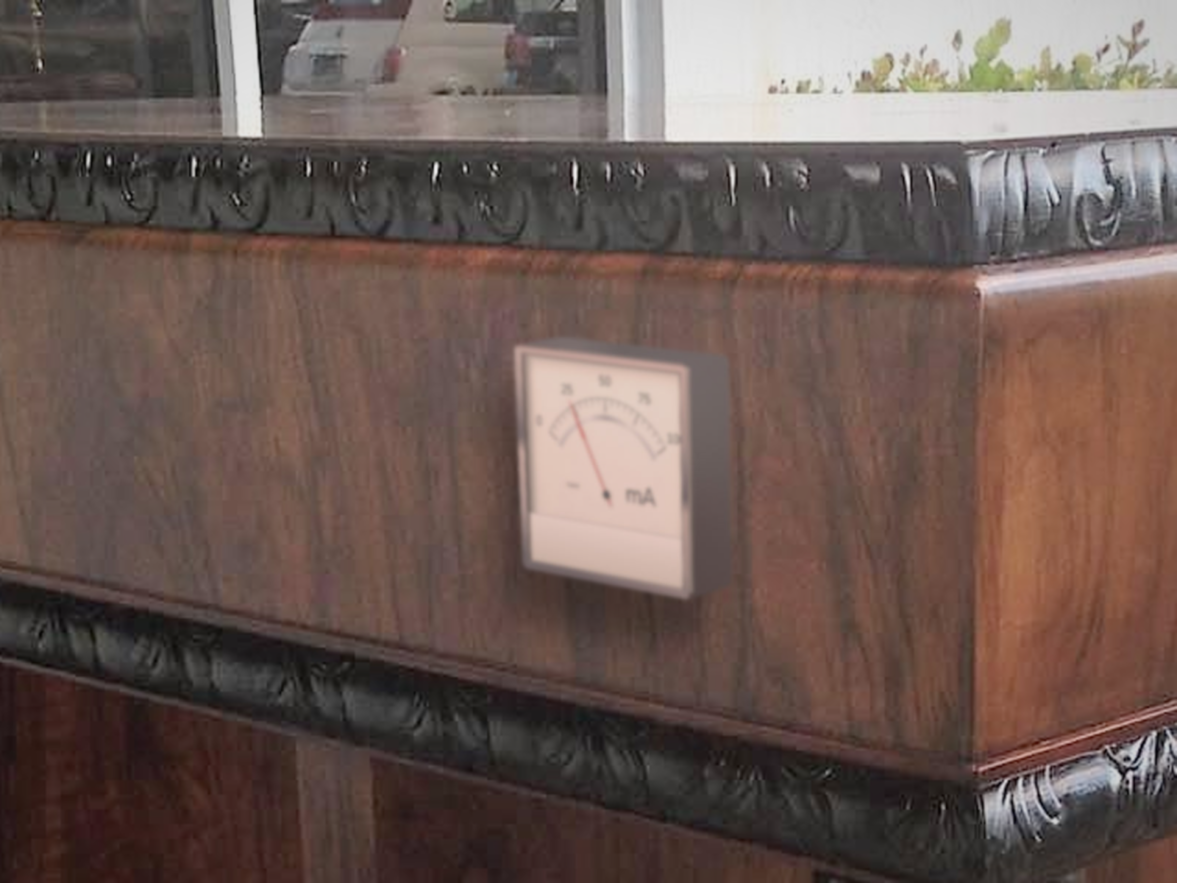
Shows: 25; mA
